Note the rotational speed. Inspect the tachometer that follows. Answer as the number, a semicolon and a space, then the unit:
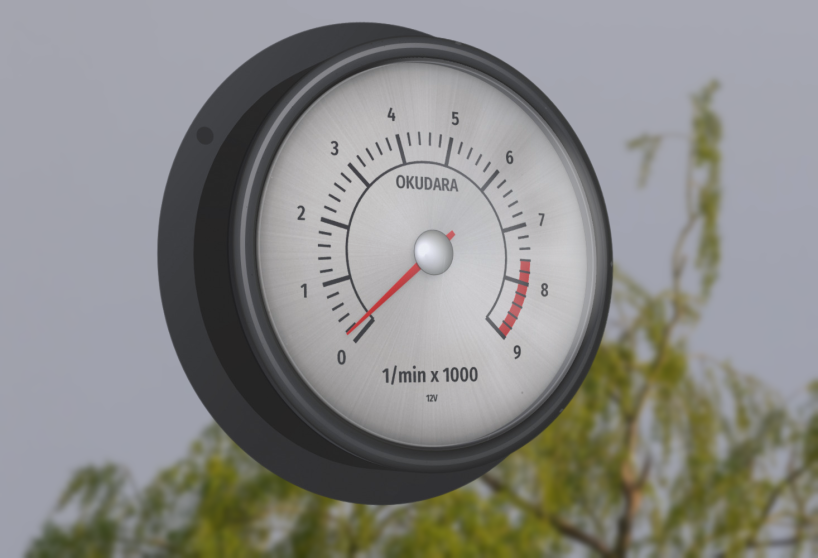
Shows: 200; rpm
